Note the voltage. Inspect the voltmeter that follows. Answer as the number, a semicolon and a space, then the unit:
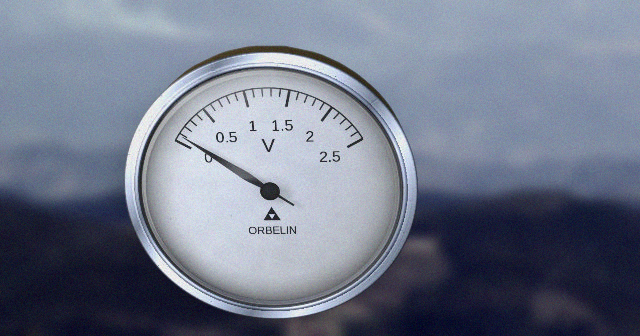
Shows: 0.1; V
